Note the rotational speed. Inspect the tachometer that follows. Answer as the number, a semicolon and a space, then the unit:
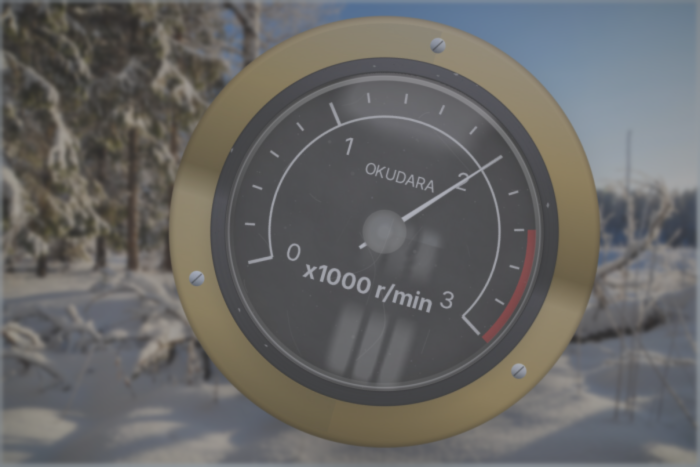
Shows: 2000; rpm
